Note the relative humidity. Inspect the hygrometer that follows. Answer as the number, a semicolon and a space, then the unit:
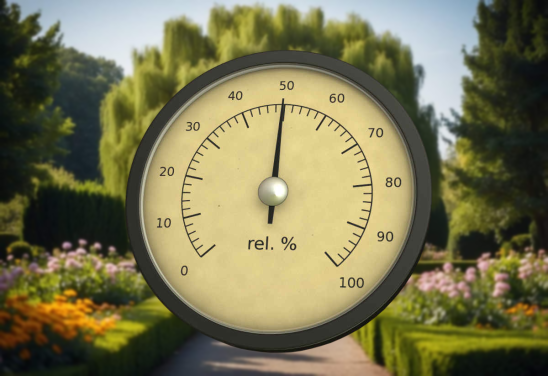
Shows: 50; %
